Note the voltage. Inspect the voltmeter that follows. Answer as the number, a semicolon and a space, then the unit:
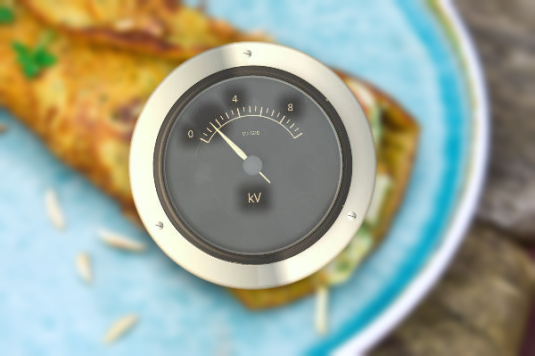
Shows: 1.5; kV
